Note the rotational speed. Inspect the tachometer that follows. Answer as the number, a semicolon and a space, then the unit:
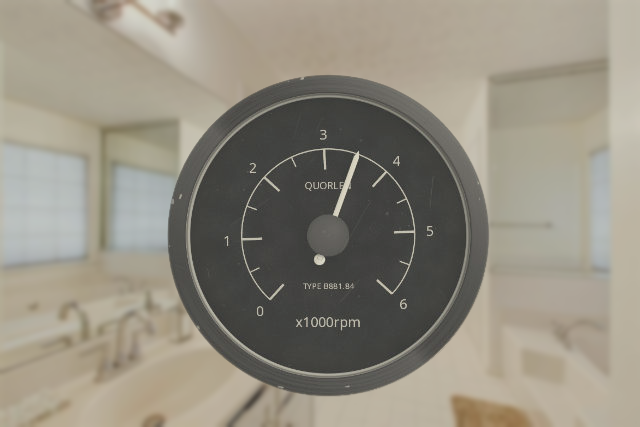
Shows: 3500; rpm
